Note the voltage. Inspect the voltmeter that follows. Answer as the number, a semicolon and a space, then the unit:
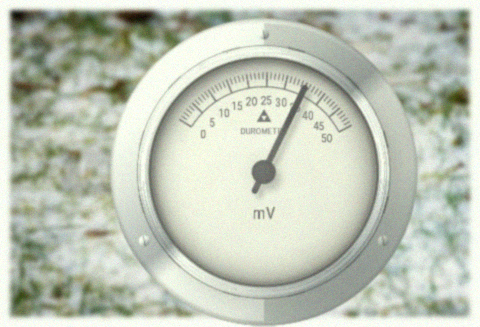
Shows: 35; mV
